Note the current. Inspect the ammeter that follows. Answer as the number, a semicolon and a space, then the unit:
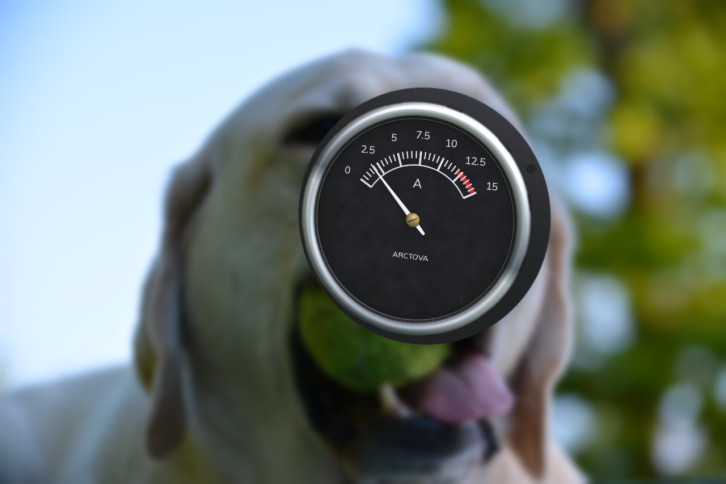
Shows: 2; A
